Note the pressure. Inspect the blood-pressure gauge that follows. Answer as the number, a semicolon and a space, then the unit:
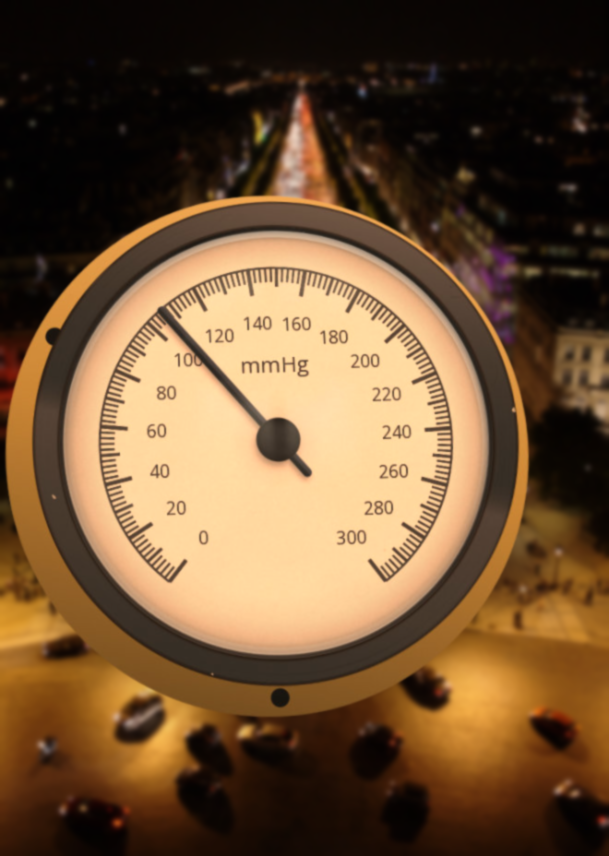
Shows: 106; mmHg
